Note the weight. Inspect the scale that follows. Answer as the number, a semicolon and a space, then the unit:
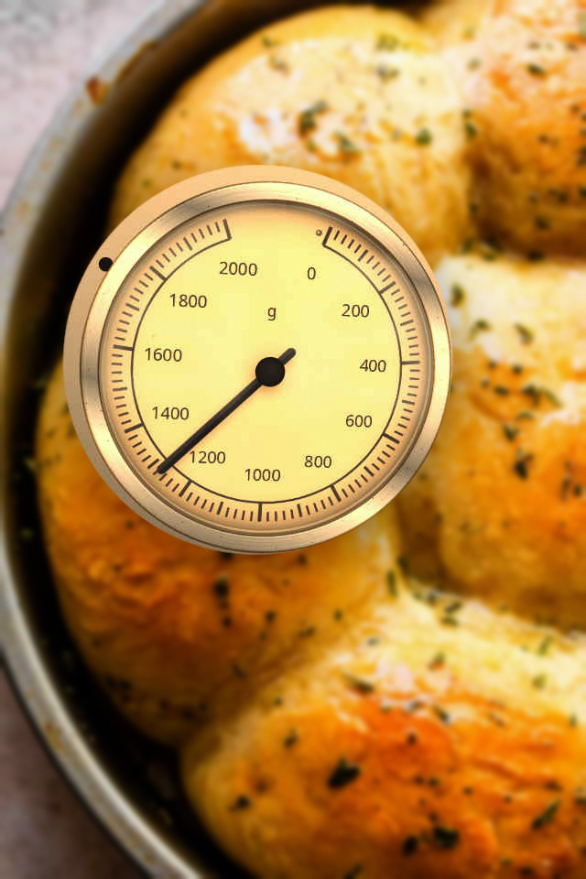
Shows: 1280; g
